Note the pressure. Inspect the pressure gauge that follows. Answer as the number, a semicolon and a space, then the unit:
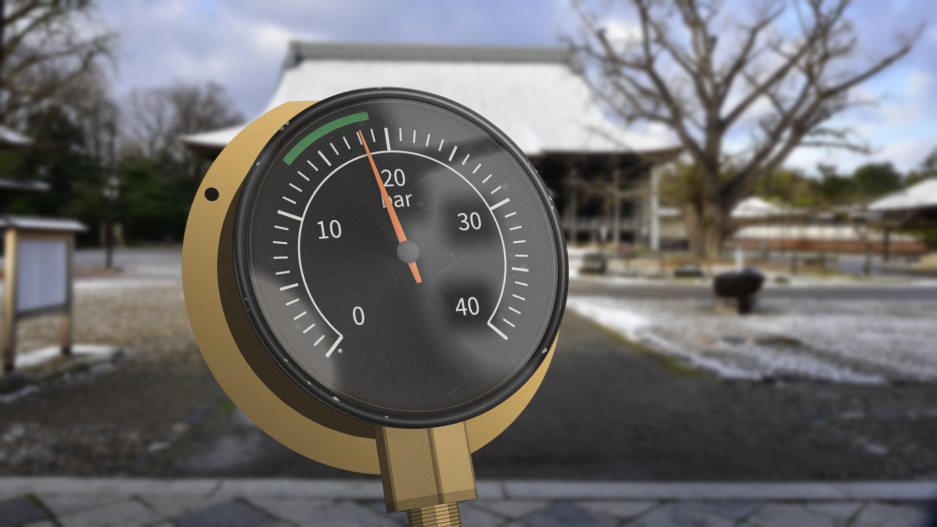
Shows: 18; bar
